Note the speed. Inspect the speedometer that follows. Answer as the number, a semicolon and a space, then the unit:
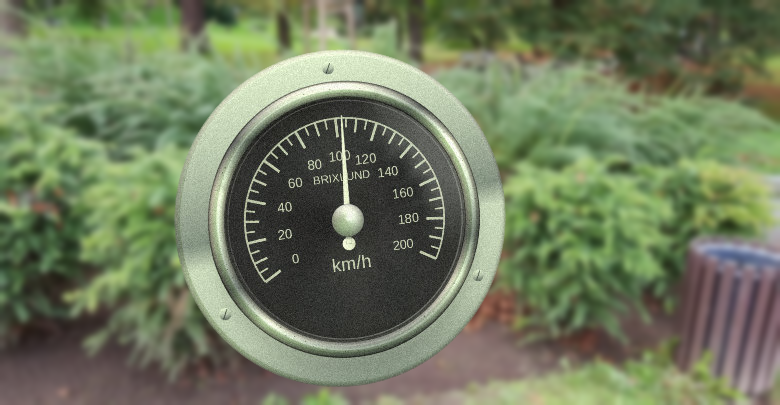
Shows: 102.5; km/h
